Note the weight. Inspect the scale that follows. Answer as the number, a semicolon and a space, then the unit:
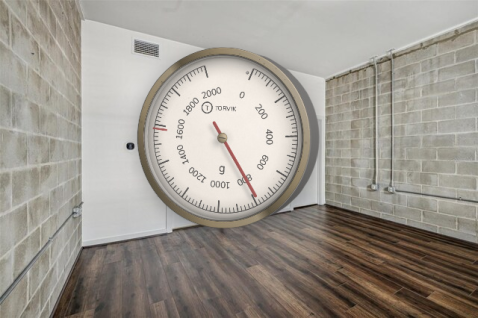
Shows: 780; g
